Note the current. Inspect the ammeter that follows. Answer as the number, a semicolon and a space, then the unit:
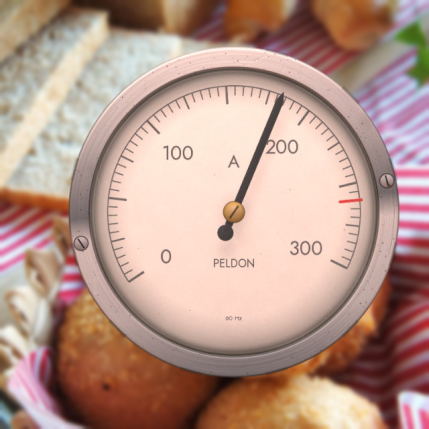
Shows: 182.5; A
